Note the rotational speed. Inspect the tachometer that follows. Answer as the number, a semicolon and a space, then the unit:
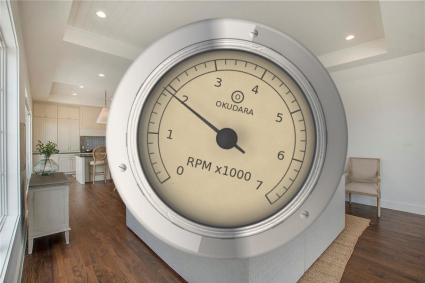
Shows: 1900; rpm
